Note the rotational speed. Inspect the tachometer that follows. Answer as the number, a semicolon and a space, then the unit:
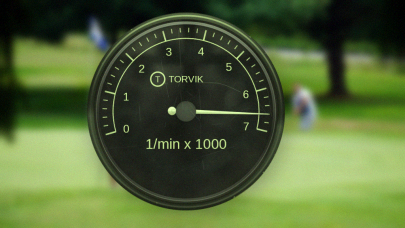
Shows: 6600; rpm
